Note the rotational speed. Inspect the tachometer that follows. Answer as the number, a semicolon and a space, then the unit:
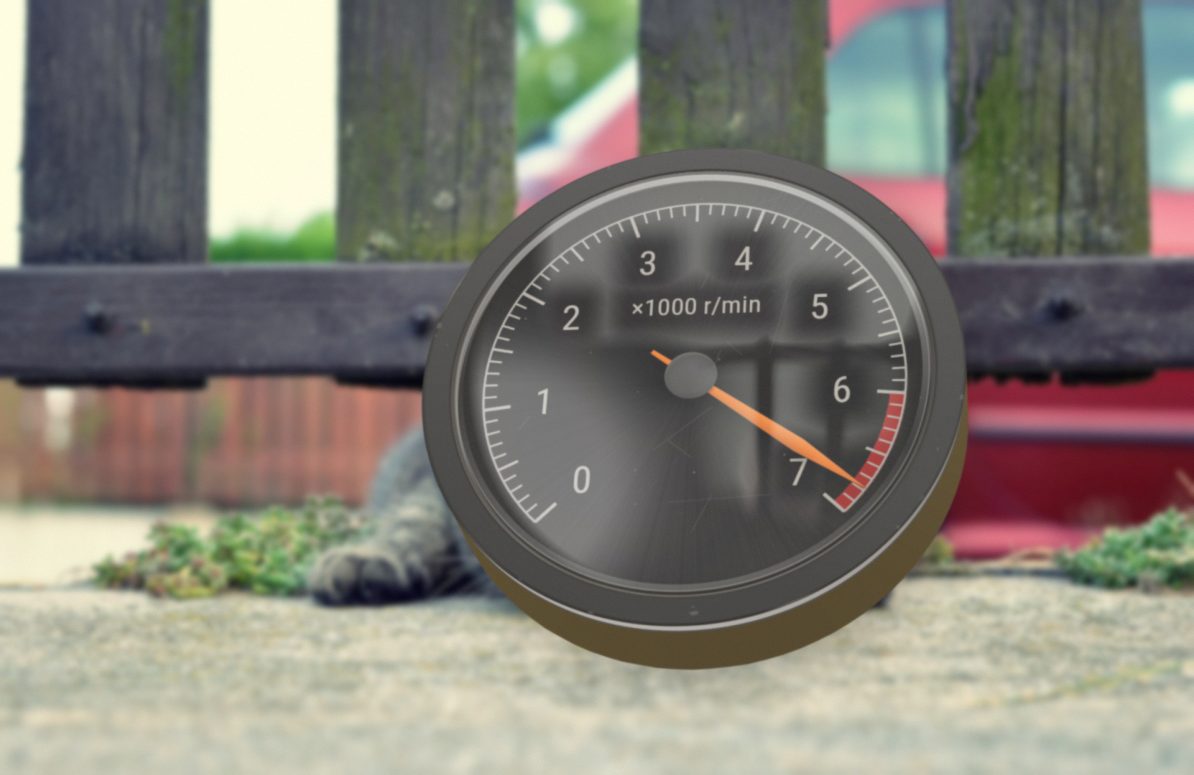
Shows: 6800; rpm
